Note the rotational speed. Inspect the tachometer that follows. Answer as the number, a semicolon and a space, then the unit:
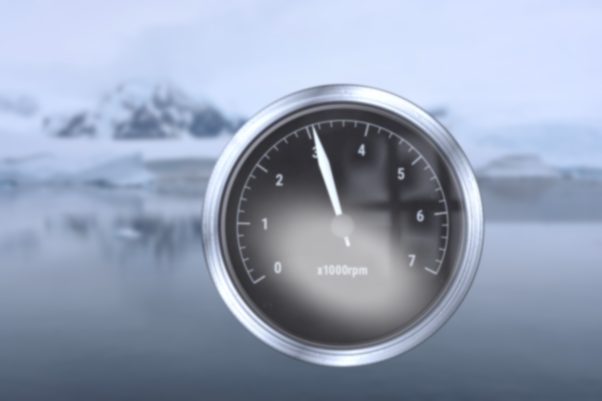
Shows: 3100; rpm
